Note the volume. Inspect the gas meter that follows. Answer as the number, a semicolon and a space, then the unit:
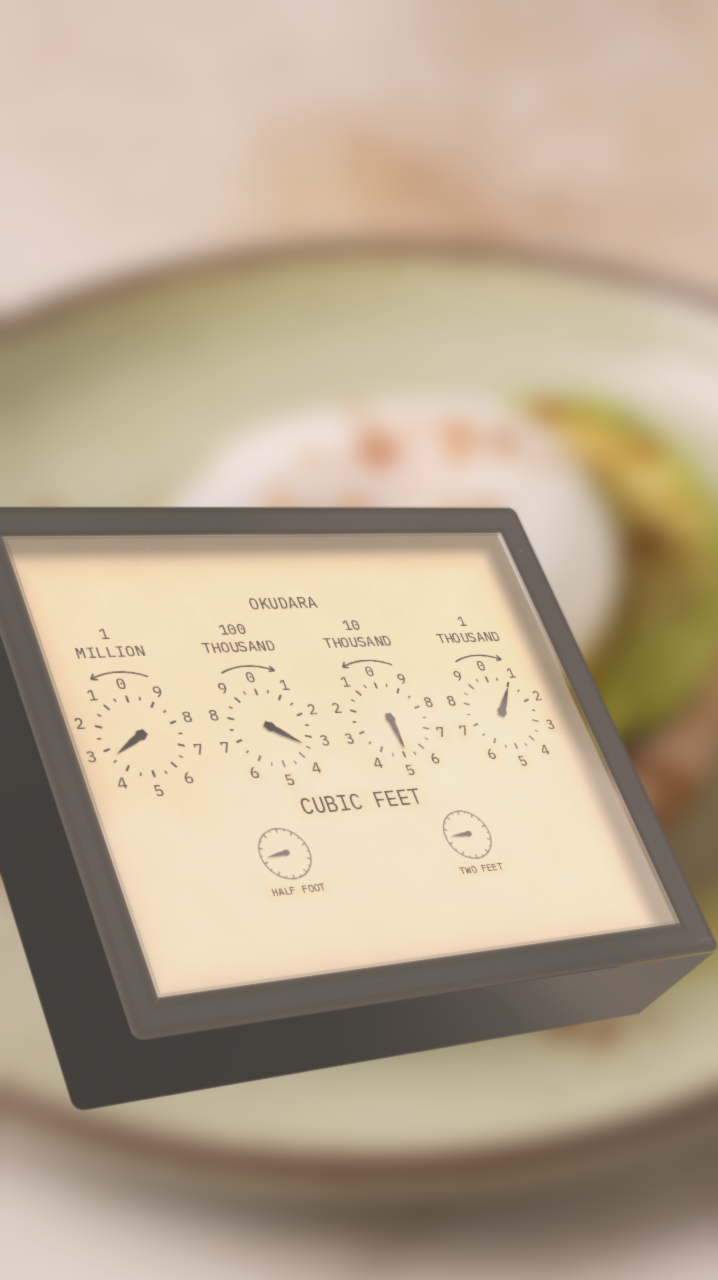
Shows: 335100; ft³
